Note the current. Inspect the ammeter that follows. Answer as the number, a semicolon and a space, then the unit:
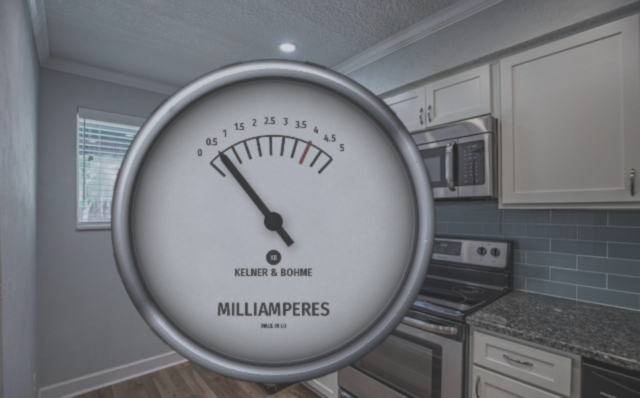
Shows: 0.5; mA
